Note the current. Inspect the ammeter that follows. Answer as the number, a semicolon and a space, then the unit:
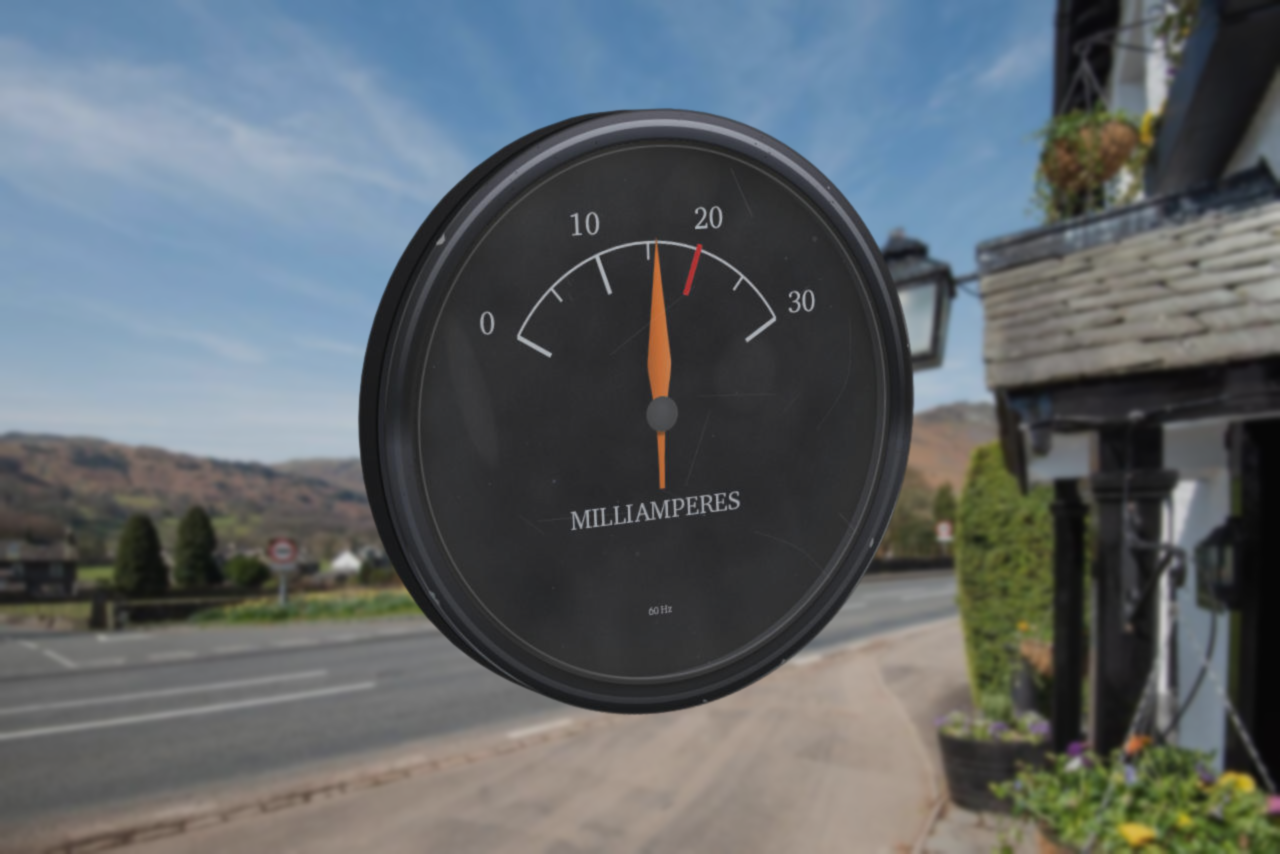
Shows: 15; mA
